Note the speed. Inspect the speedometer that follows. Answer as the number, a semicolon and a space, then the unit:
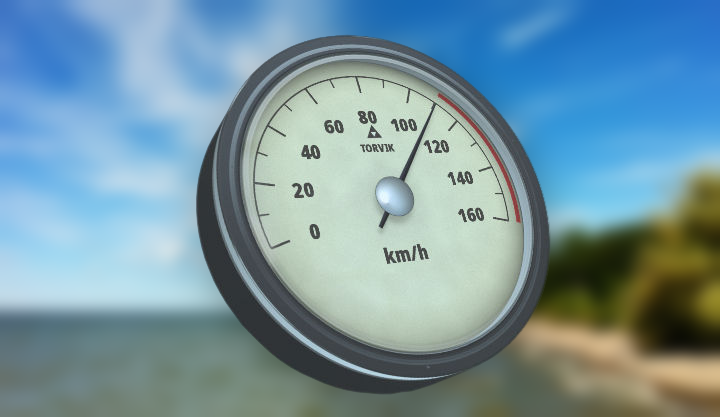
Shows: 110; km/h
